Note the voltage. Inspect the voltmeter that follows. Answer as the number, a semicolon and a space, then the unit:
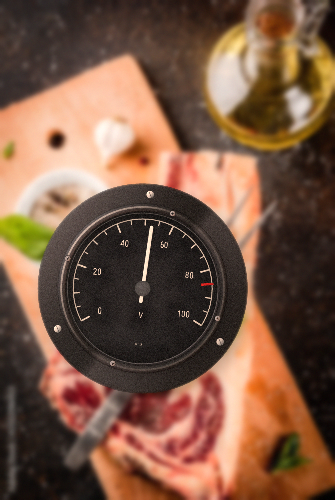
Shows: 52.5; V
